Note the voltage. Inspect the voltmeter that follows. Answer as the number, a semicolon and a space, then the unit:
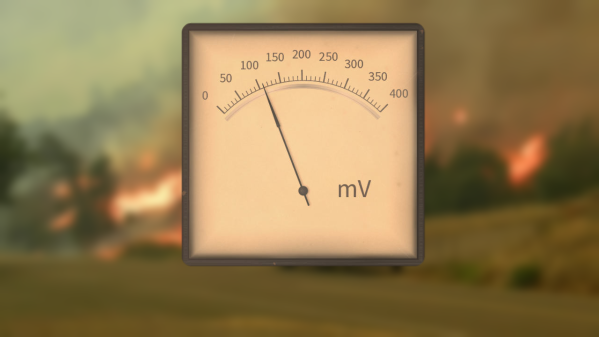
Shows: 110; mV
